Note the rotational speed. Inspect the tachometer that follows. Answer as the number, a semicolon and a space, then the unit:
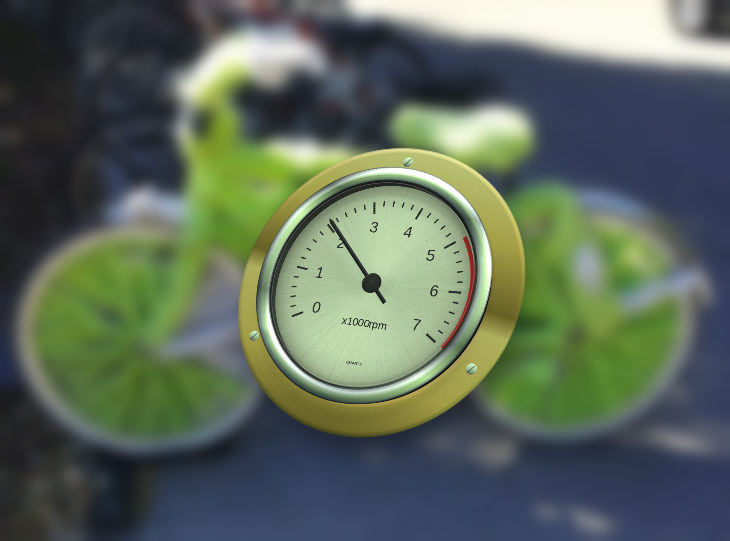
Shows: 2100; rpm
